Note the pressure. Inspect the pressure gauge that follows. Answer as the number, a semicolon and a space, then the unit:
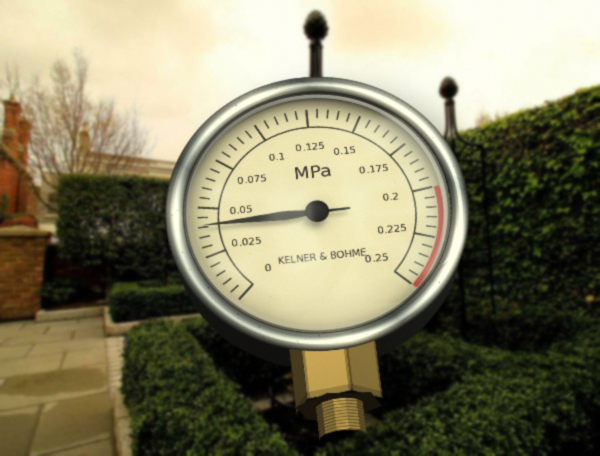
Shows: 0.04; MPa
